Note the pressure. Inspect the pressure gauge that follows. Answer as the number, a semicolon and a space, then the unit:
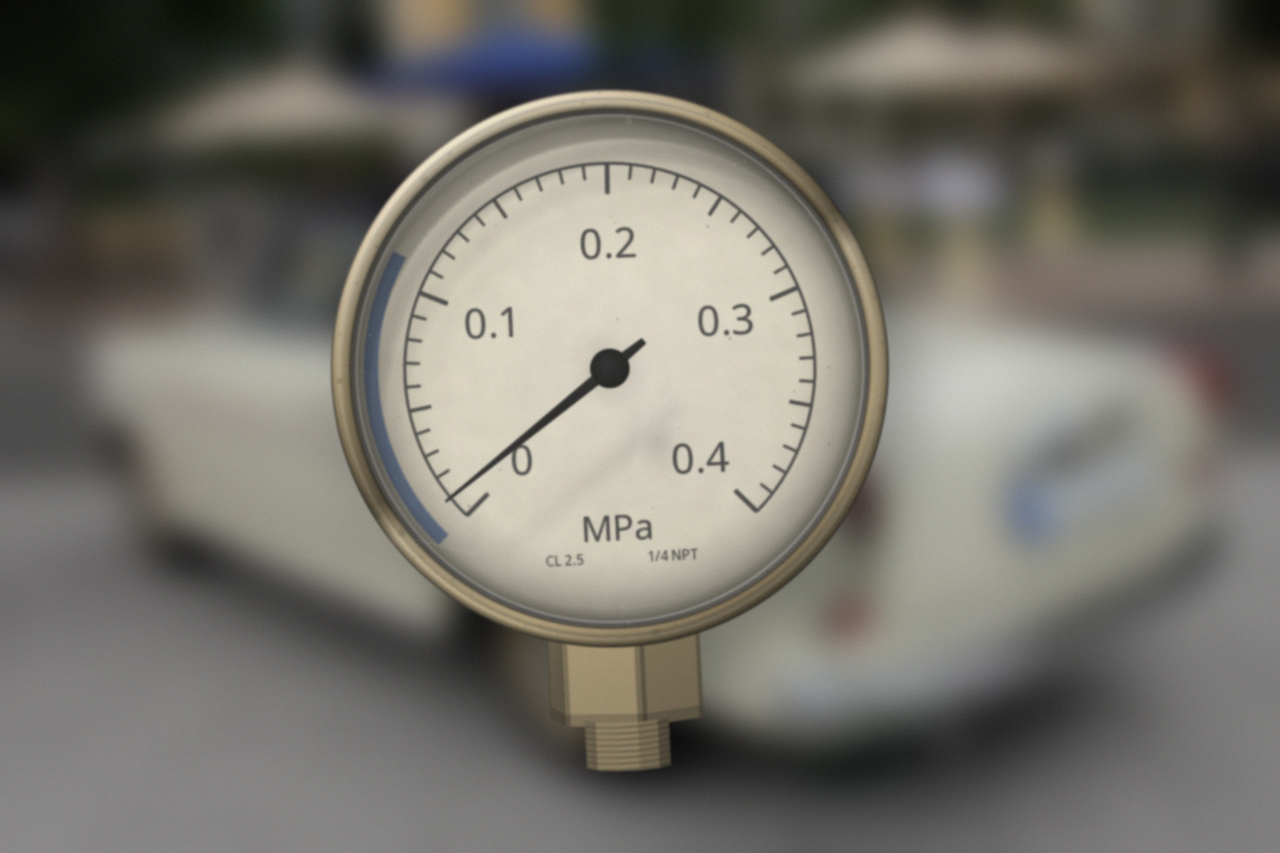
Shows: 0.01; MPa
